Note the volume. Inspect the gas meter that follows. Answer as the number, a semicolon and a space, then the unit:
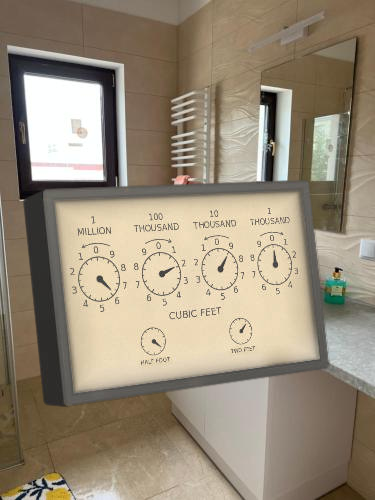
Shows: 619000; ft³
